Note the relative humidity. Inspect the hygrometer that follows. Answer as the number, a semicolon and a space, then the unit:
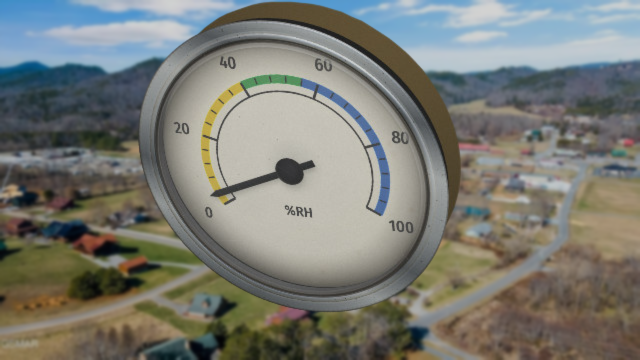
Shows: 4; %
